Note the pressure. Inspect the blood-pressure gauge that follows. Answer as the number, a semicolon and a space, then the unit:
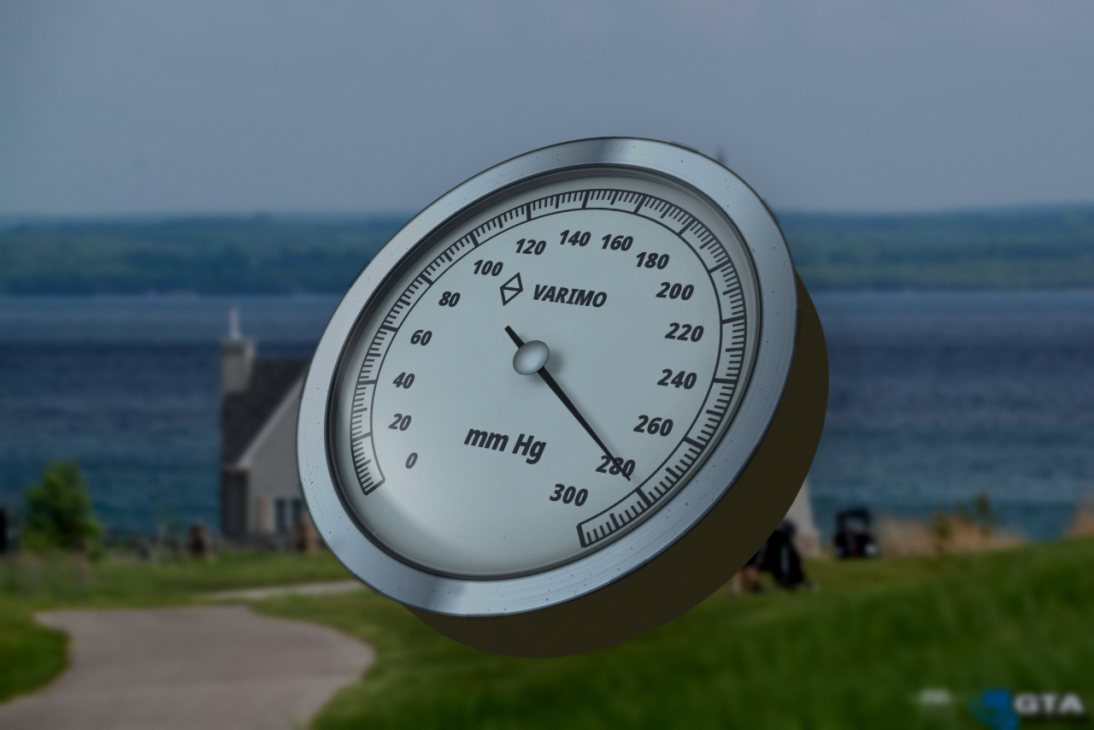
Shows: 280; mmHg
